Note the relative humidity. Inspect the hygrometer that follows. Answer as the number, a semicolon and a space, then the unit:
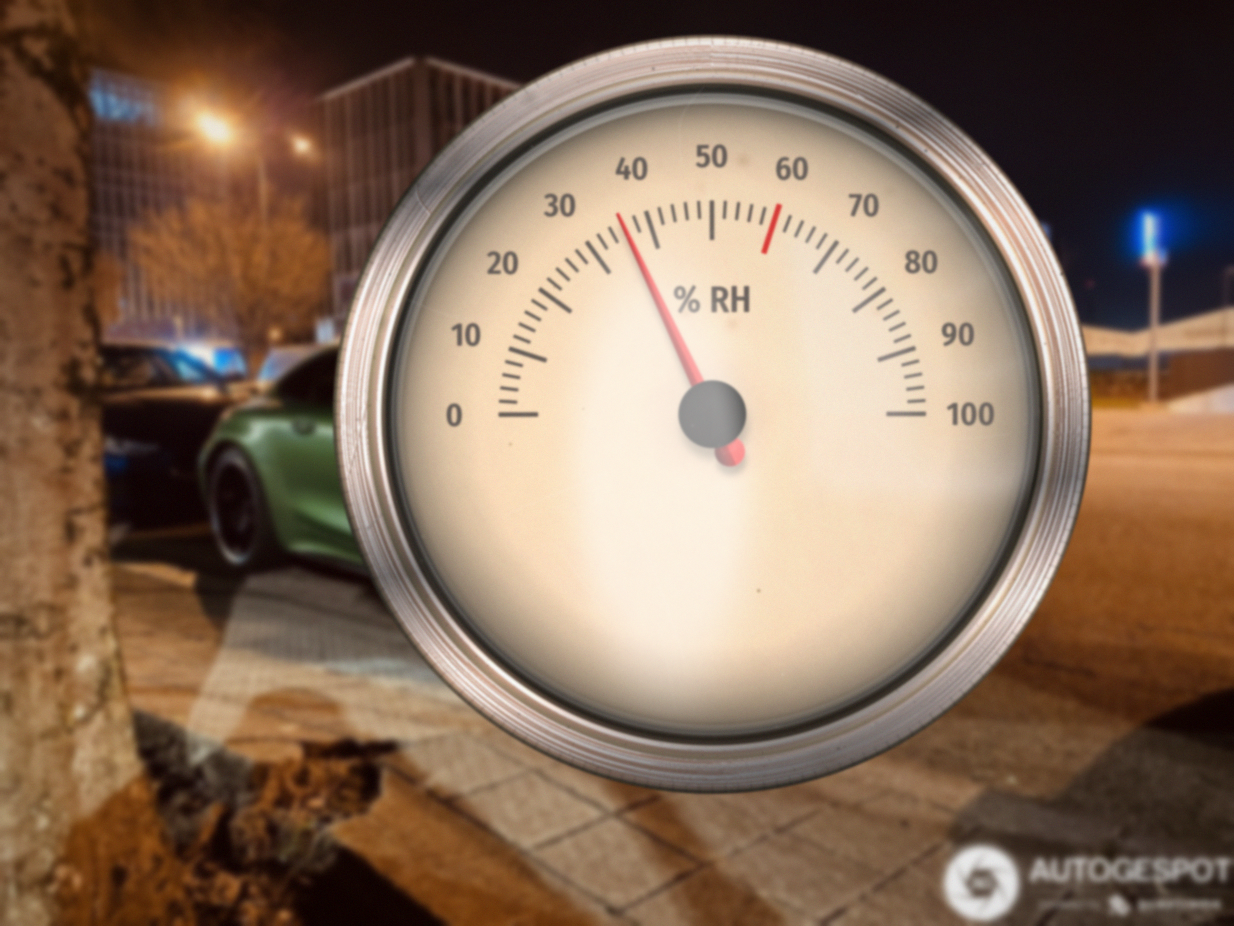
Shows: 36; %
